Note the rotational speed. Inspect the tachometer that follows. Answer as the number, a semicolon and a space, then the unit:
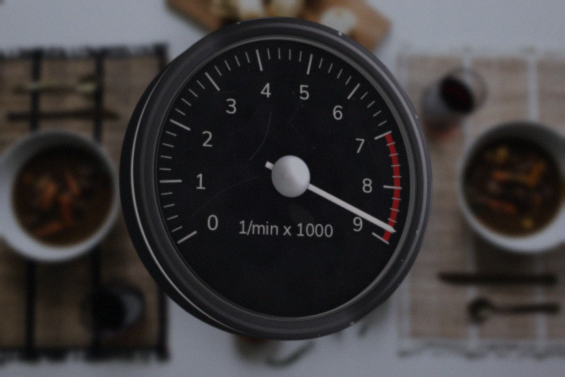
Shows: 8800; rpm
